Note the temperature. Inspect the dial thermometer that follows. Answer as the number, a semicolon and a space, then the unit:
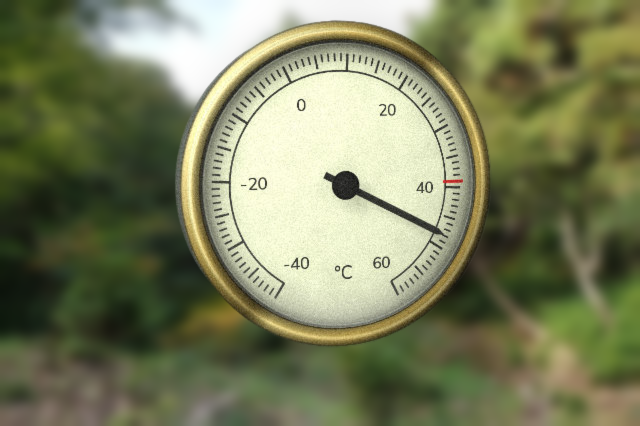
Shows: 48; °C
